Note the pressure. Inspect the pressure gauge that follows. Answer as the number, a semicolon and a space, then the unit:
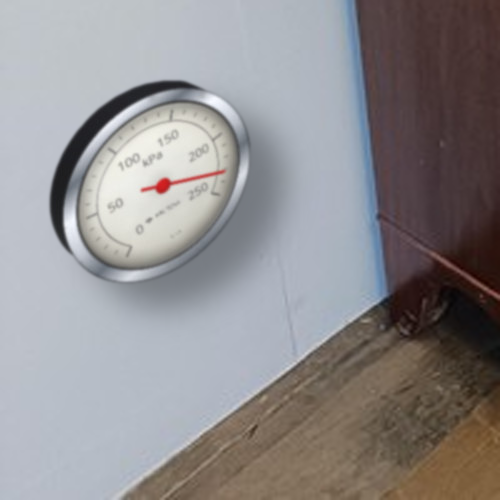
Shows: 230; kPa
